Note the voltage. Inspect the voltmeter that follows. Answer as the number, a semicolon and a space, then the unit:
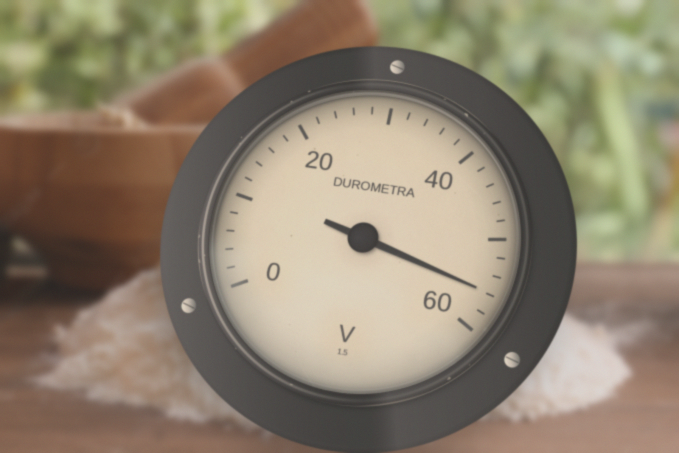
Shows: 56; V
